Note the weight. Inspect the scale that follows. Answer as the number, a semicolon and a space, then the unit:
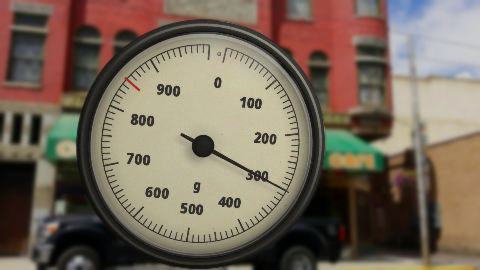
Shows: 300; g
